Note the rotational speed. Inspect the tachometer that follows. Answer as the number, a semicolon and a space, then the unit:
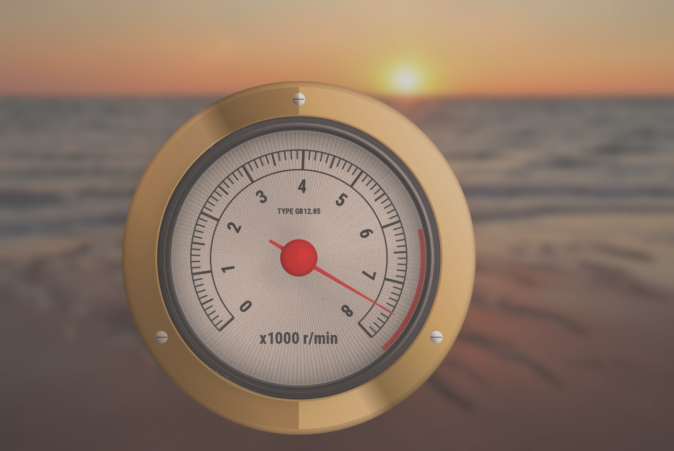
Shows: 7500; rpm
